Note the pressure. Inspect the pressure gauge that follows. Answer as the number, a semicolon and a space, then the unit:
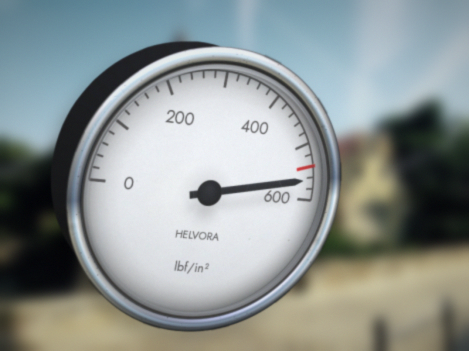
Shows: 560; psi
